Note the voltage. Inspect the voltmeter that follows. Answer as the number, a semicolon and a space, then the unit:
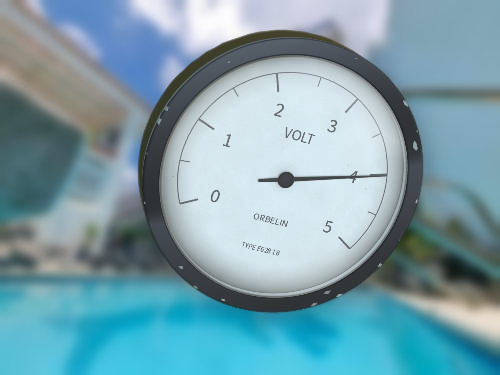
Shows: 4; V
